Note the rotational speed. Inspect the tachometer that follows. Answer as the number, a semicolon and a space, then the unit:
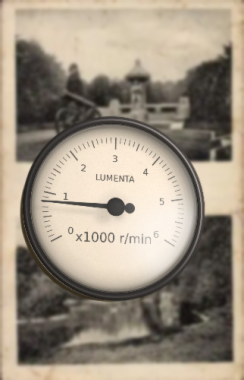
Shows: 800; rpm
